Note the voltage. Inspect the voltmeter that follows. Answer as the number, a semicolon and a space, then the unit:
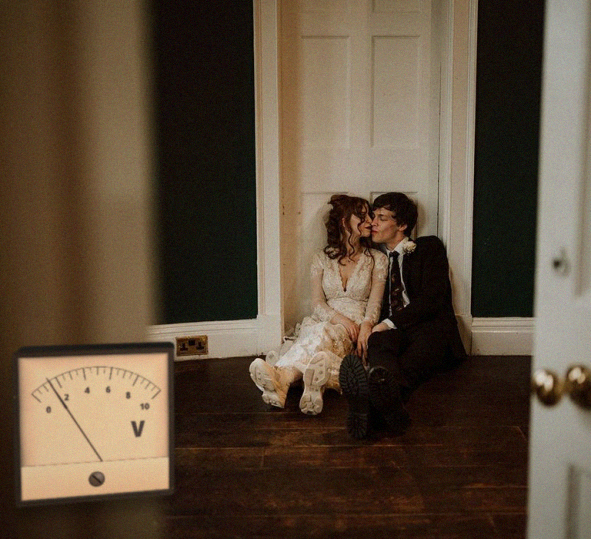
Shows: 1.5; V
